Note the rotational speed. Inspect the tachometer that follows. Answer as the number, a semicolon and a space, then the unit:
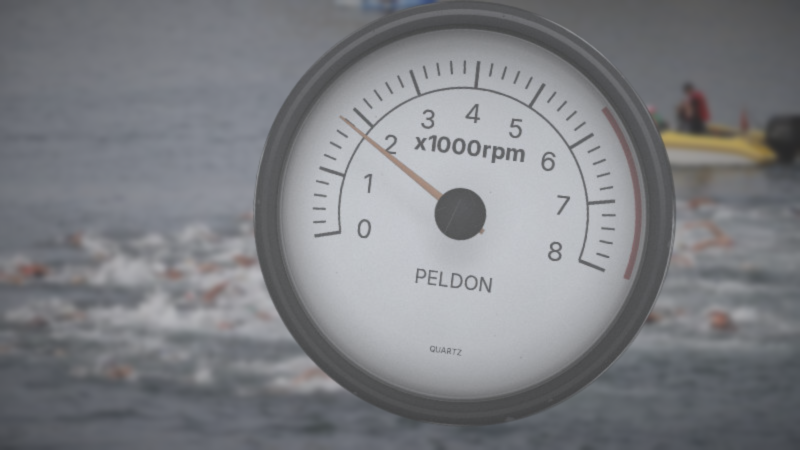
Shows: 1800; rpm
